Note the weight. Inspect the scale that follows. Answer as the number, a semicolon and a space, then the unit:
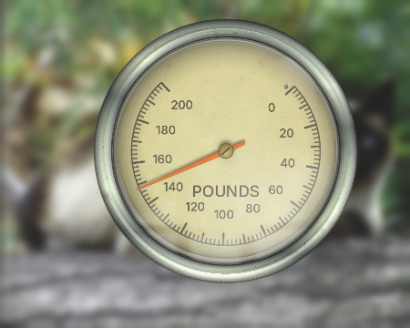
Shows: 148; lb
